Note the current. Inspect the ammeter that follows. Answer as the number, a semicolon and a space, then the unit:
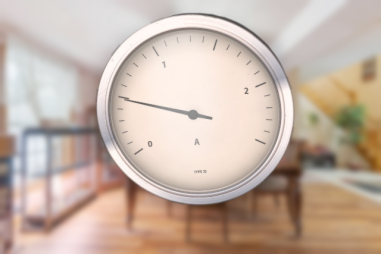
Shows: 0.5; A
